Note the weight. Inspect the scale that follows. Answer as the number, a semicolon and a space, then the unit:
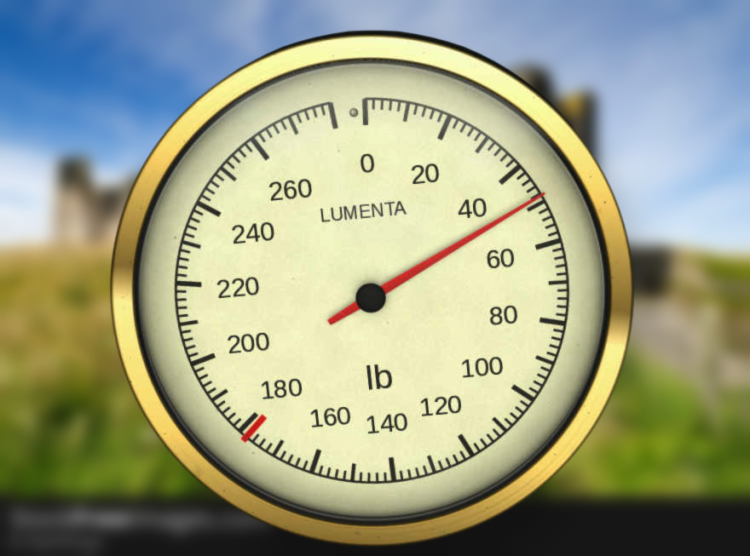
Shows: 48; lb
